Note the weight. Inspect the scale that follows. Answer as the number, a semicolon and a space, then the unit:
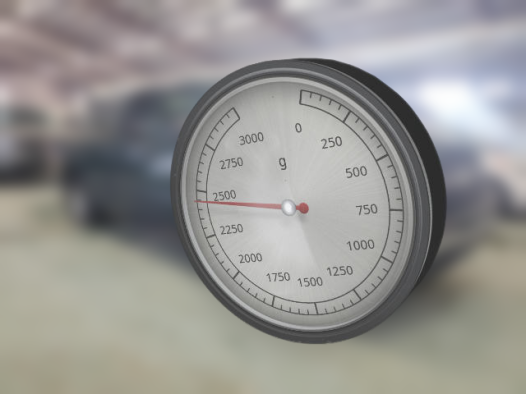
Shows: 2450; g
